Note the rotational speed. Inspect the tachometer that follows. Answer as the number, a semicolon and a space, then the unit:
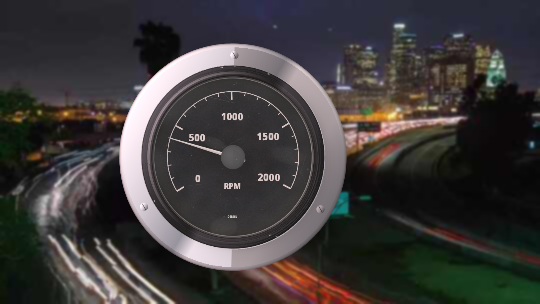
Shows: 400; rpm
